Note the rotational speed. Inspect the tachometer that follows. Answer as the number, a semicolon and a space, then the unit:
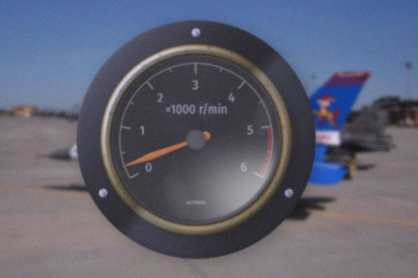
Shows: 250; rpm
